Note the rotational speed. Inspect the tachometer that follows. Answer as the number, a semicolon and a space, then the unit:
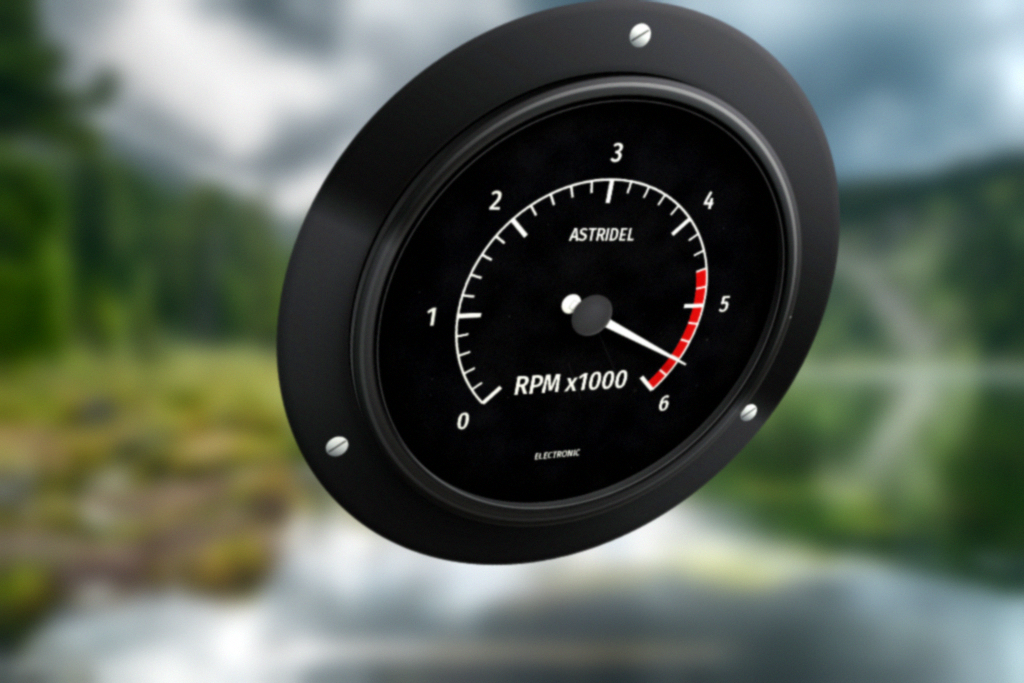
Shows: 5600; rpm
